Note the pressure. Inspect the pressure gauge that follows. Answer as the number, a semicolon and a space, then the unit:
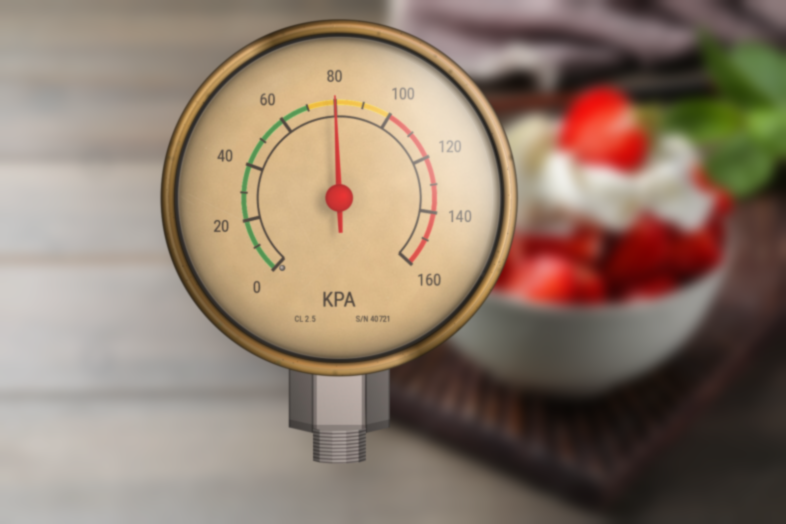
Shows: 80; kPa
